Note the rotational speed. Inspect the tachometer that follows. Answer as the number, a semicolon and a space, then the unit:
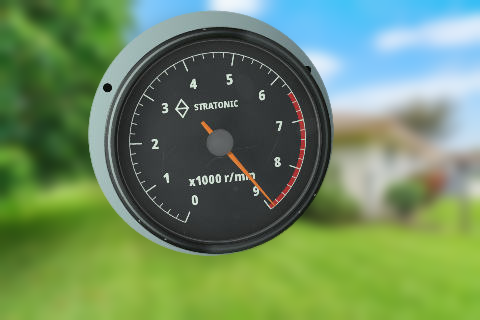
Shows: 8900; rpm
